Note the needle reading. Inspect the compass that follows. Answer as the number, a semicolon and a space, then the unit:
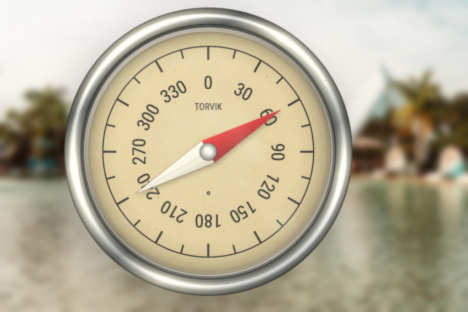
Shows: 60; °
